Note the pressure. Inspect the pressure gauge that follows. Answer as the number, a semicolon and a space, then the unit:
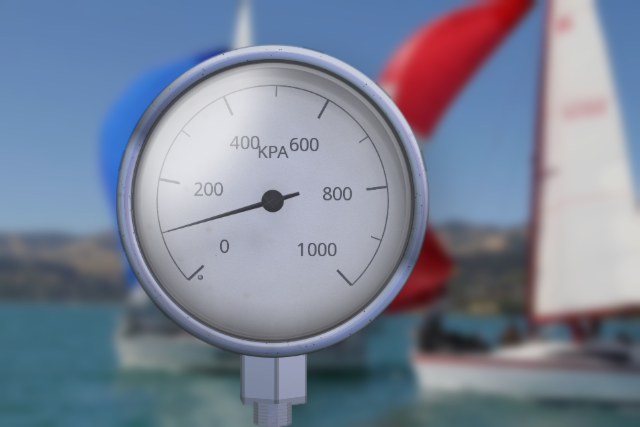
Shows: 100; kPa
